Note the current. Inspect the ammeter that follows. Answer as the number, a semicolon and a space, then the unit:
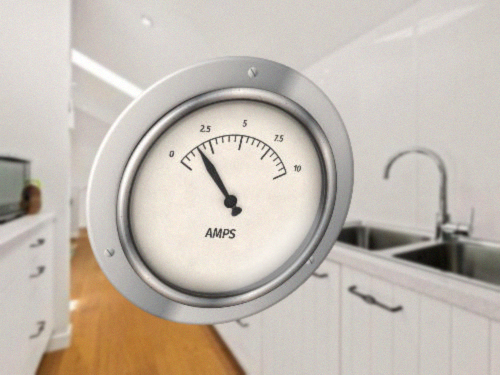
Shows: 1.5; A
